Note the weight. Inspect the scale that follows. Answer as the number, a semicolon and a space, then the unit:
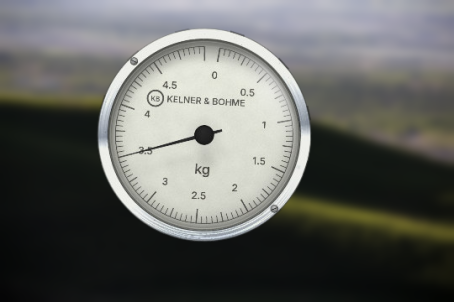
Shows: 3.5; kg
